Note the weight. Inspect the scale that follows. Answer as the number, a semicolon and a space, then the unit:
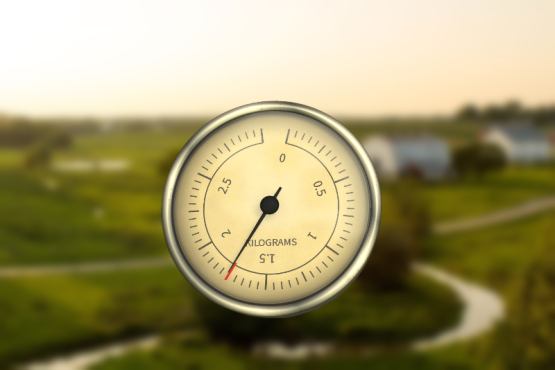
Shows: 1.75; kg
